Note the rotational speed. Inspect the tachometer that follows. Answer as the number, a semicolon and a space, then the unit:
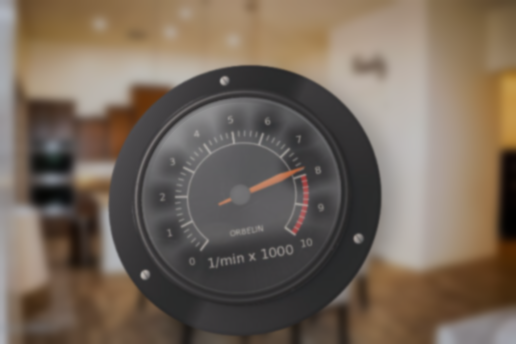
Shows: 7800; rpm
